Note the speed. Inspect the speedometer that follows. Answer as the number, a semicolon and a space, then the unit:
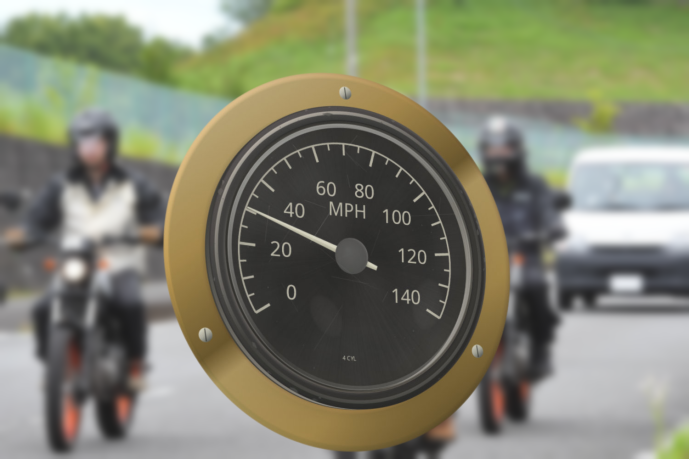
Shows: 30; mph
